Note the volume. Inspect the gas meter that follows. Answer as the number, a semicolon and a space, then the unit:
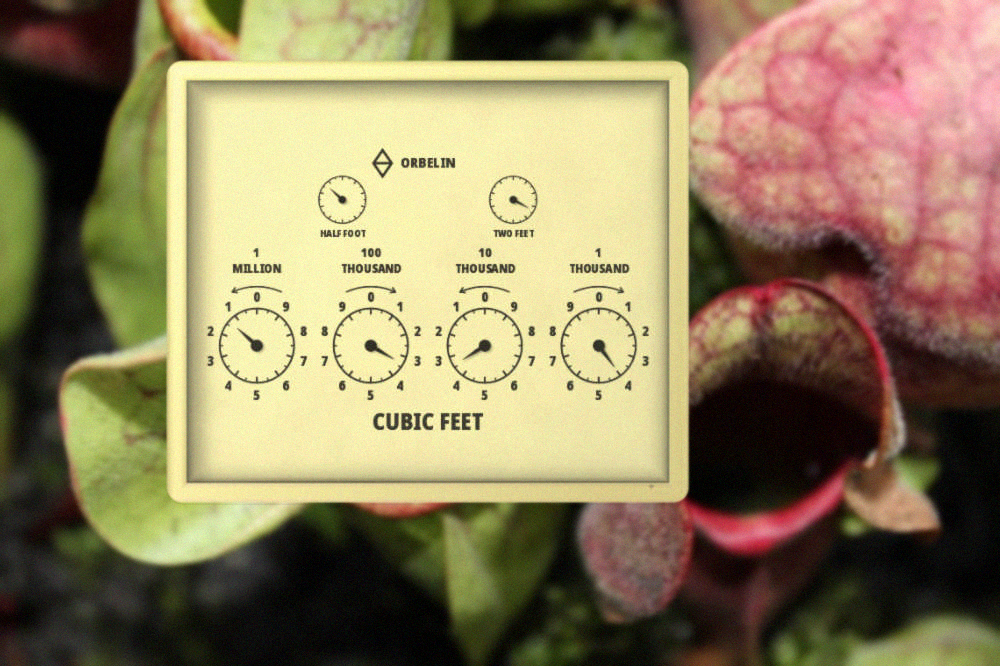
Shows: 133400; ft³
